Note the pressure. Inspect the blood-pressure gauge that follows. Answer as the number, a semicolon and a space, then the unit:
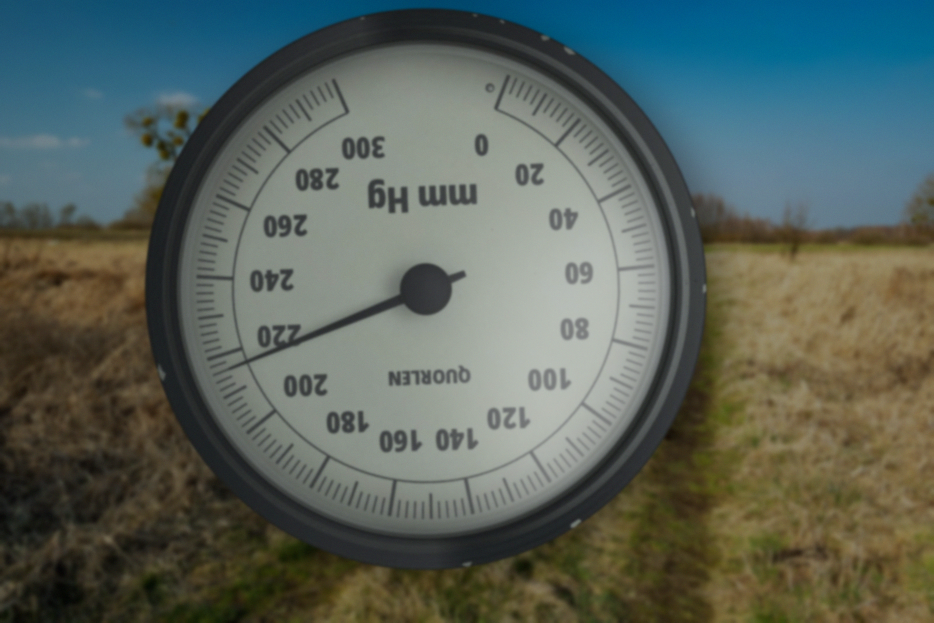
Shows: 216; mmHg
